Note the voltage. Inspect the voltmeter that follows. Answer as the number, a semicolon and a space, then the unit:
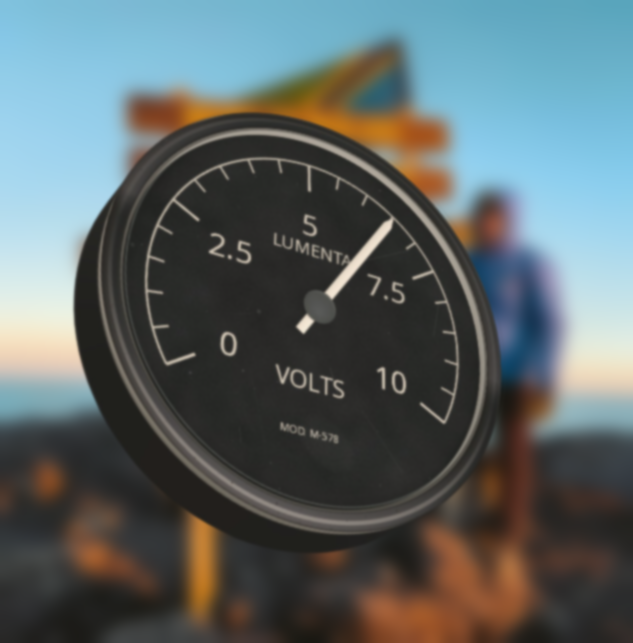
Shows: 6.5; V
